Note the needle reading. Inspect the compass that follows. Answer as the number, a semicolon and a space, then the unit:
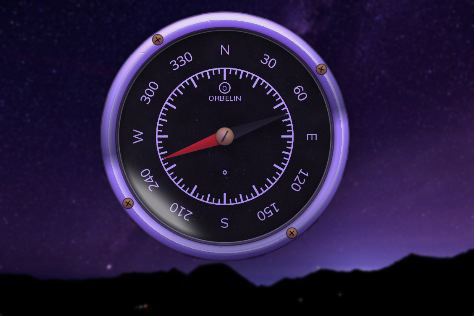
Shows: 250; °
